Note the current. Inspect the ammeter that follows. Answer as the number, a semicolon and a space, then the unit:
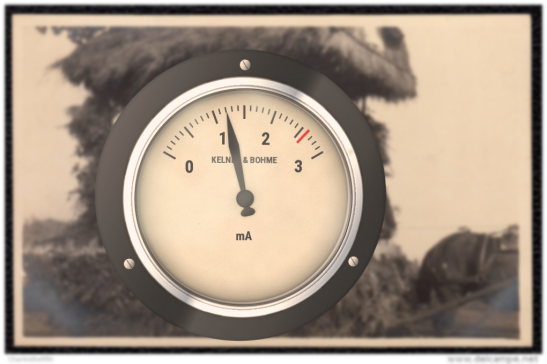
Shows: 1.2; mA
